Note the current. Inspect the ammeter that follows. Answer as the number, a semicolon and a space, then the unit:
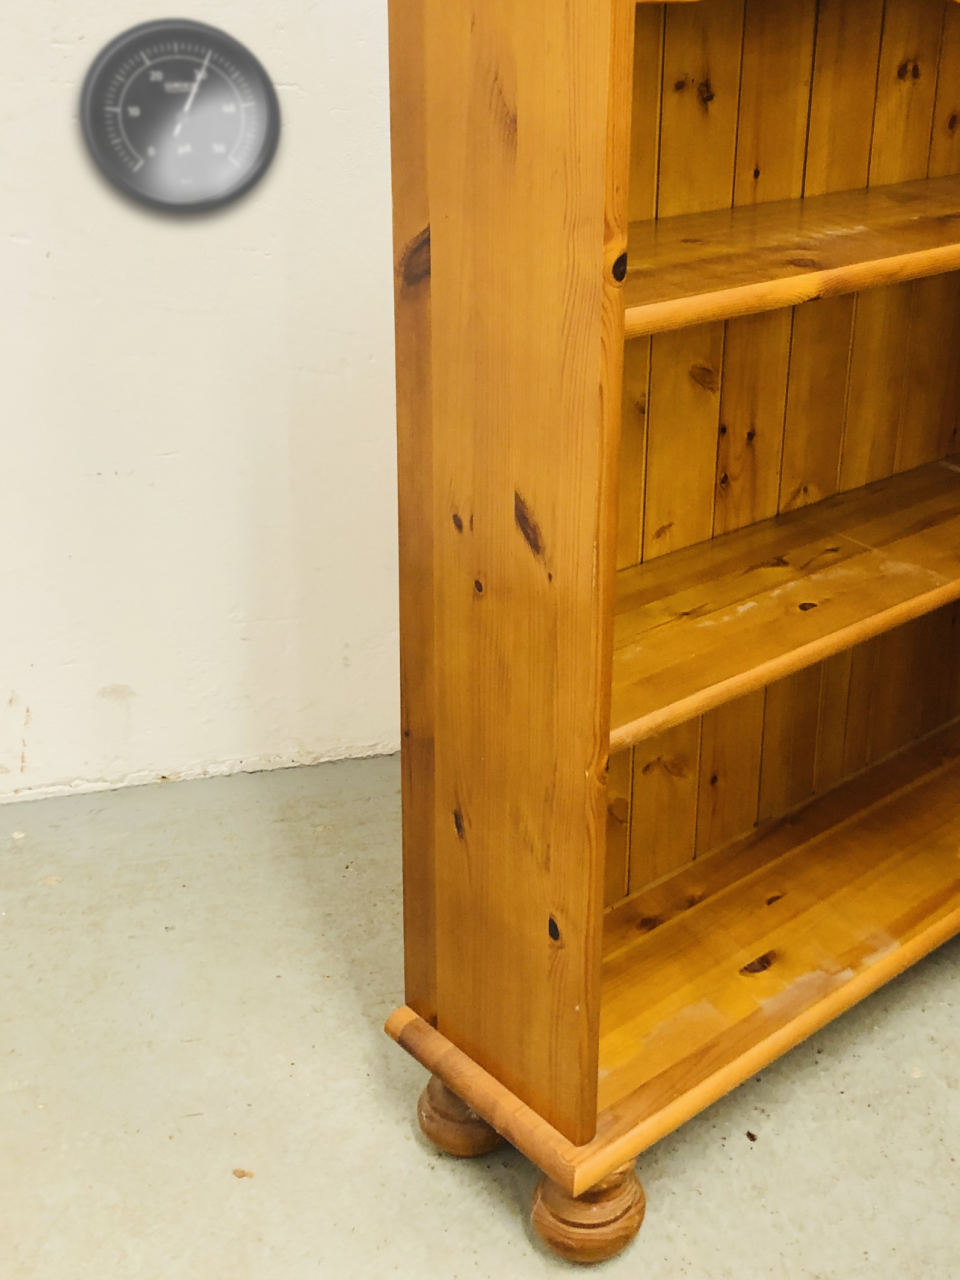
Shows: 30; µA
